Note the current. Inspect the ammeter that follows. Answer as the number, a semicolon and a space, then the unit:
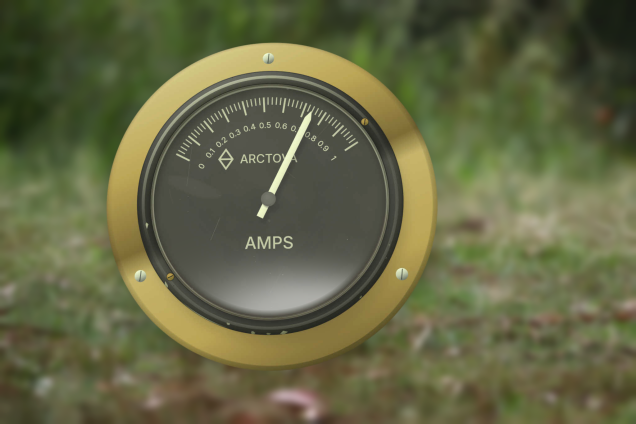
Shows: 0.74; A
